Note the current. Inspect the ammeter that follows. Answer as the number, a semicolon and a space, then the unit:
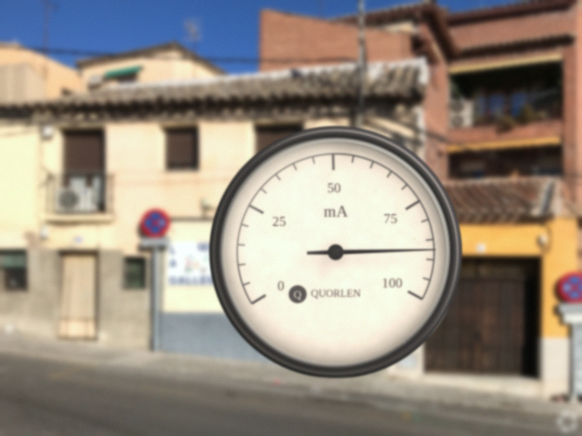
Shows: 87.5; mA
